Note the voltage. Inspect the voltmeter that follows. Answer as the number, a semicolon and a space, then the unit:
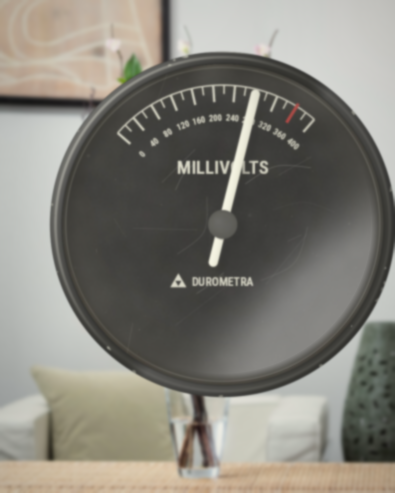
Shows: 280; mV
